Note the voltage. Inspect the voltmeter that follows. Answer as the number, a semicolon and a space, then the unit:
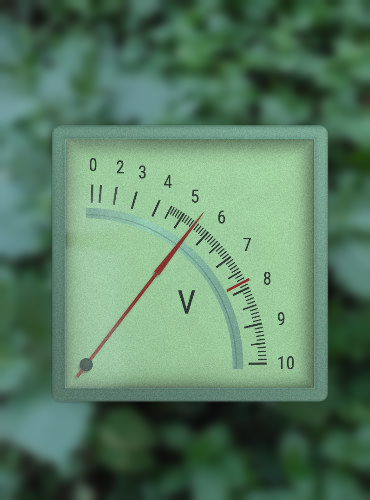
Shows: 5.5; V
